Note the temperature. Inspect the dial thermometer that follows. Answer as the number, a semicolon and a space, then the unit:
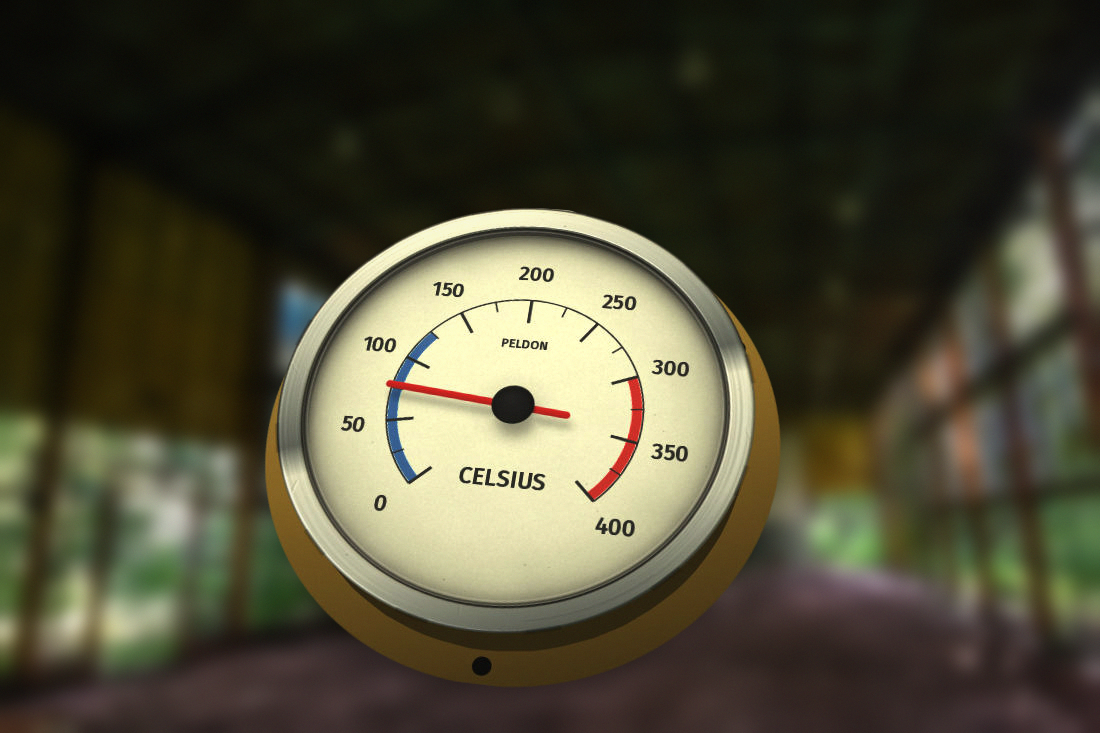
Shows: 75; °C
